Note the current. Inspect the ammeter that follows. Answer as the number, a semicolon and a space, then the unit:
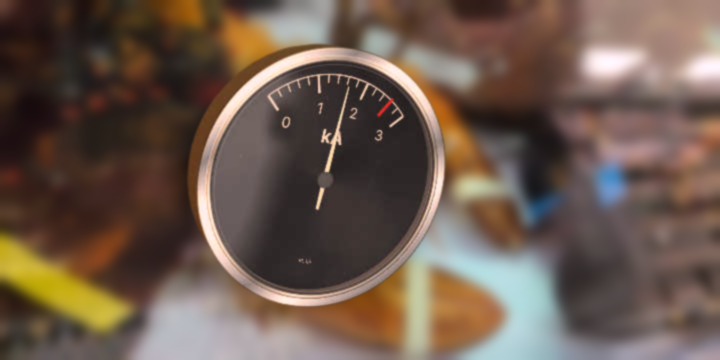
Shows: 1.6; kA
